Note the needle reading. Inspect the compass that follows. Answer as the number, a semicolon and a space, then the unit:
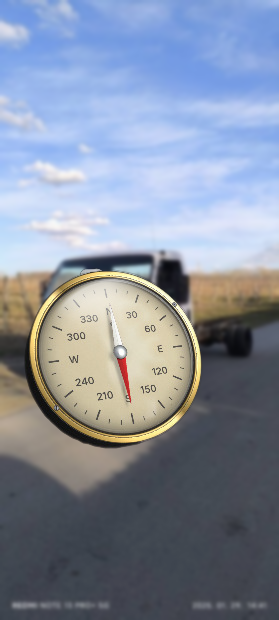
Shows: 180; °
